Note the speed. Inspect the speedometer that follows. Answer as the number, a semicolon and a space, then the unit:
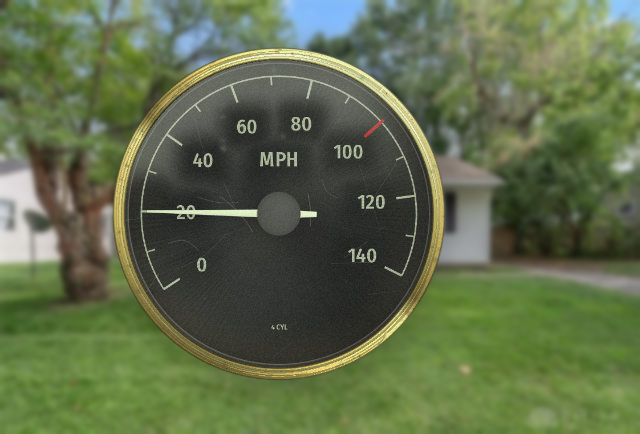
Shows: 20; mph
